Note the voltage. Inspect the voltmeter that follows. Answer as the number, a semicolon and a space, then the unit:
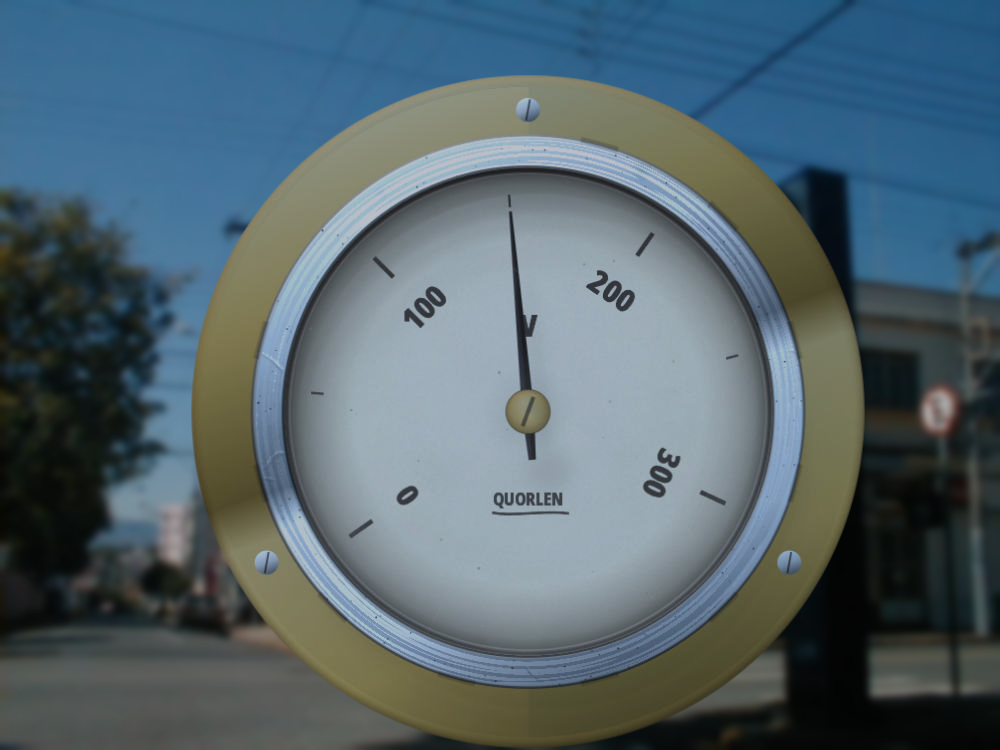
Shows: 150; V
